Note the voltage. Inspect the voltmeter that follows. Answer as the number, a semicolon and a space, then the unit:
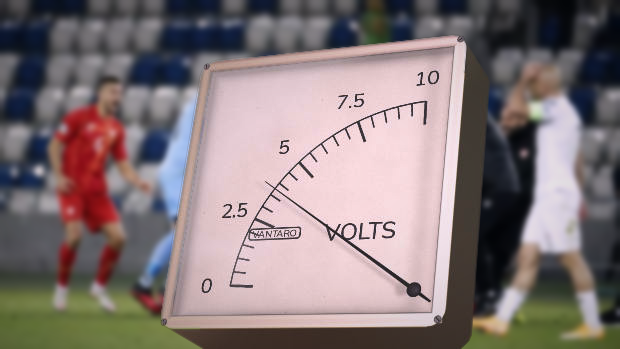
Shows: 3.75; V
